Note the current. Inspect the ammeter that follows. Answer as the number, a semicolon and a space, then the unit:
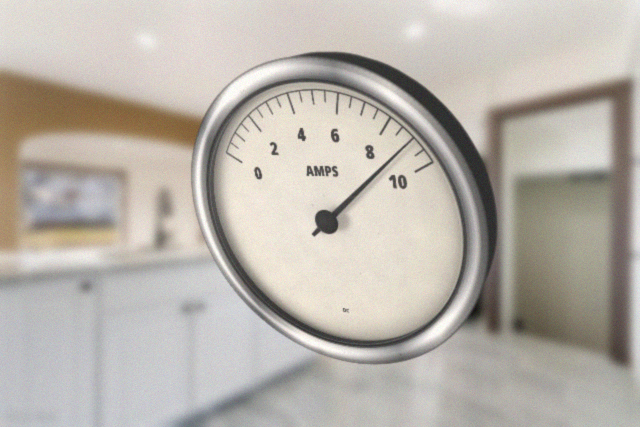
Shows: 9; A
